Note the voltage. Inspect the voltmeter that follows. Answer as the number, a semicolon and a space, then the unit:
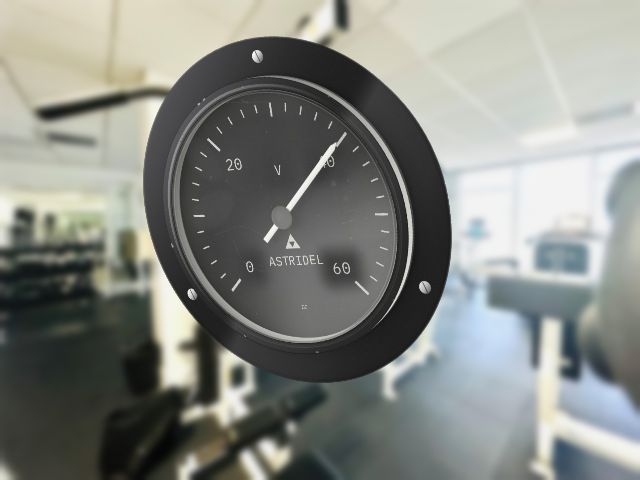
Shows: 40; V
